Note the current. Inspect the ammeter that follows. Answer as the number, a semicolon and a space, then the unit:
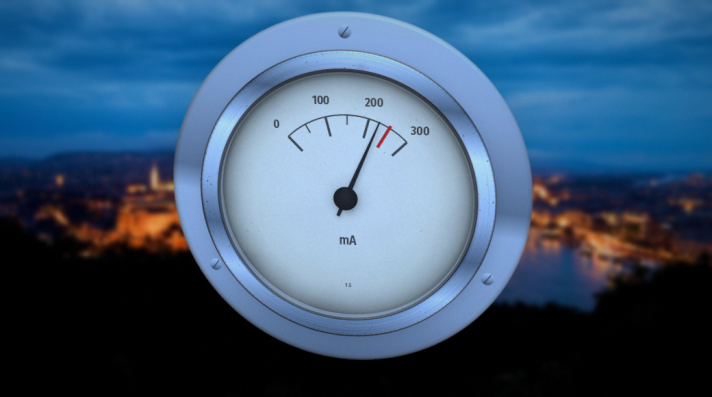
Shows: 225; mA
